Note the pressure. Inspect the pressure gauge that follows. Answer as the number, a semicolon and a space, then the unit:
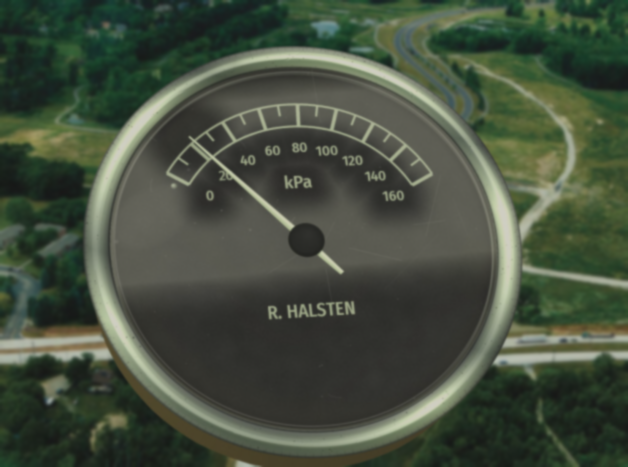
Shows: 20; kPa
